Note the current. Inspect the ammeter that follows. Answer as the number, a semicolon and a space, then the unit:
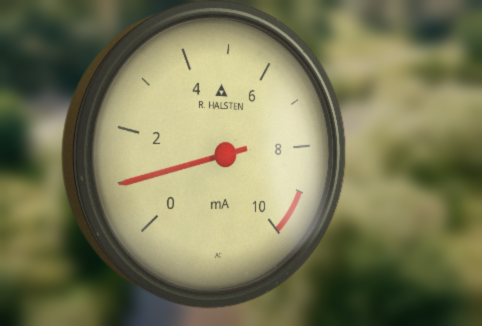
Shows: 1; mA
